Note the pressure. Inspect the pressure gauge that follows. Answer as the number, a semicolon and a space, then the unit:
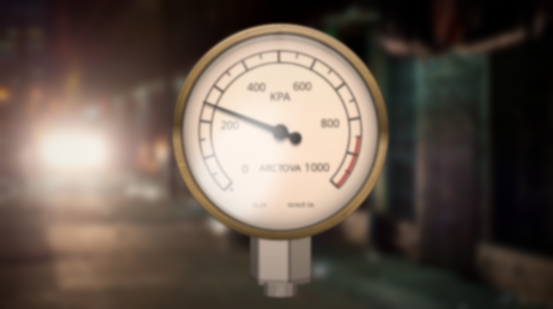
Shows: 250; kPa
